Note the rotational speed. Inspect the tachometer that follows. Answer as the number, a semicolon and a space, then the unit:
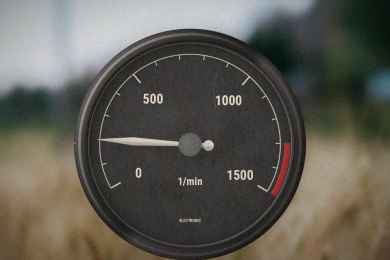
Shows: 200; rpm
